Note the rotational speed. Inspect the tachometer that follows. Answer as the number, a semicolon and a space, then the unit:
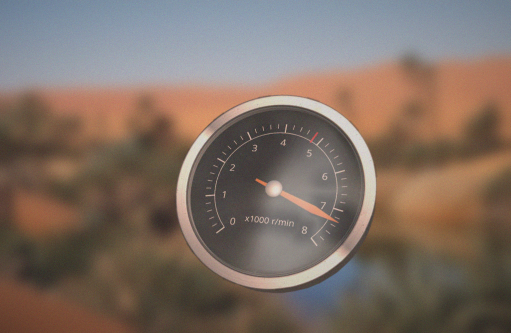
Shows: 7300; rpm
